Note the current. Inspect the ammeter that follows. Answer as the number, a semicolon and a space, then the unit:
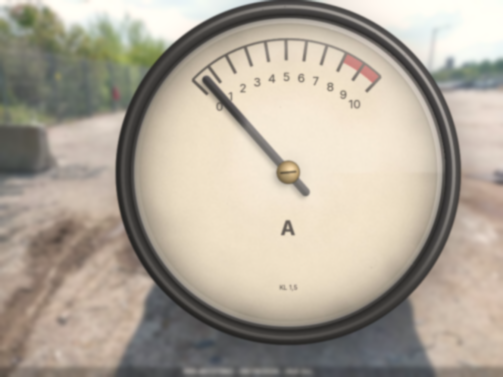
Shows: 0.5; A
